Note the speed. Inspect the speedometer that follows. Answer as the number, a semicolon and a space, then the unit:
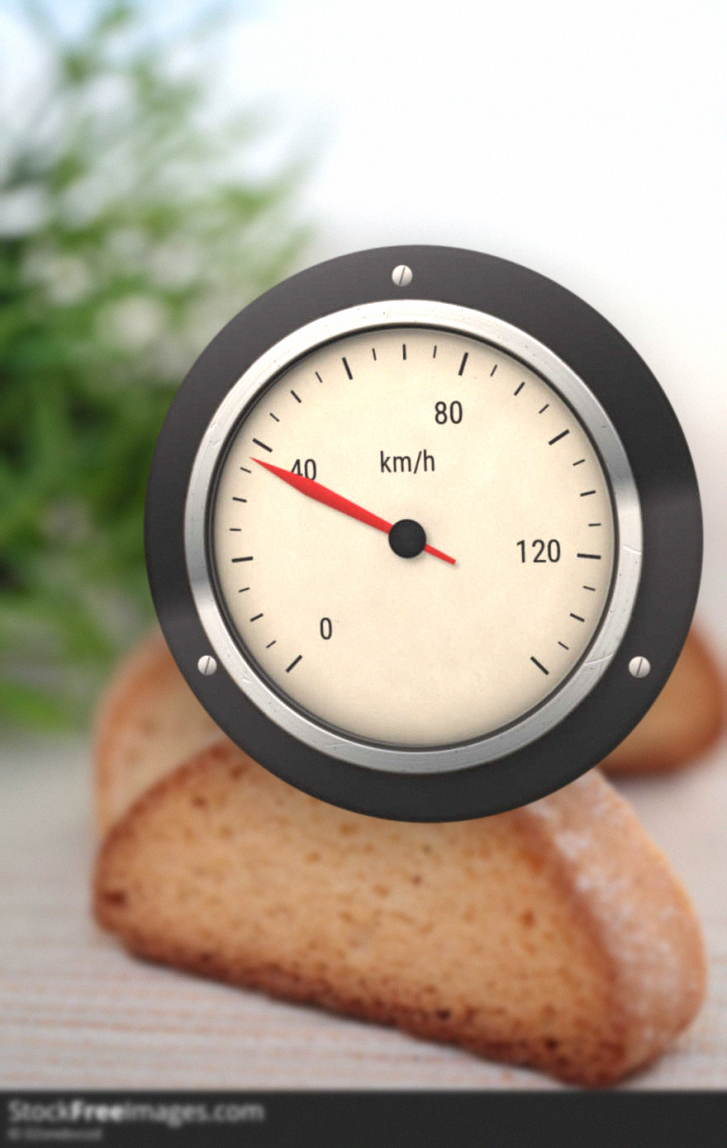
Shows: 37.5; km/h
